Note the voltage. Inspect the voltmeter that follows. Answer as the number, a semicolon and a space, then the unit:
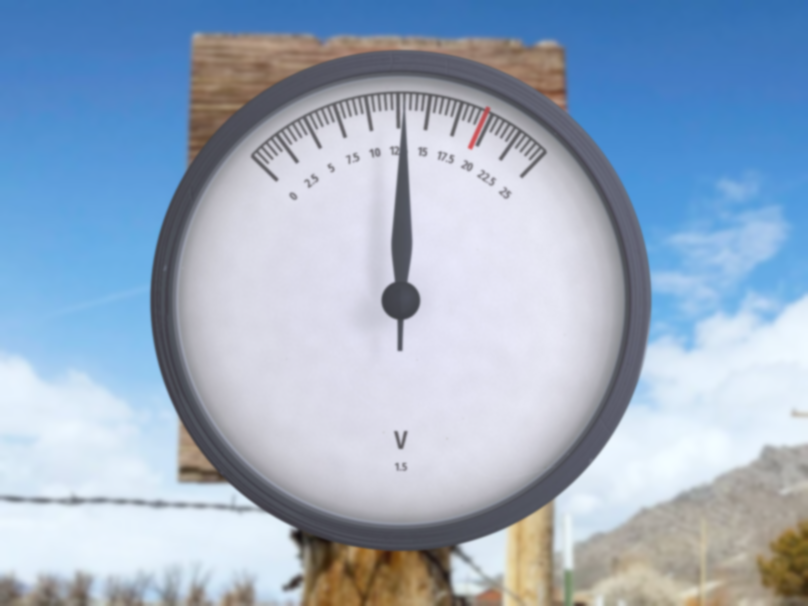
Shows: 13; V
